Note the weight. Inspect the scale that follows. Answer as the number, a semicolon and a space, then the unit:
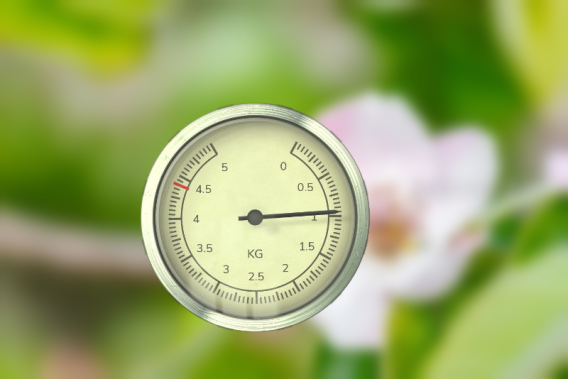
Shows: 0.95; kg
